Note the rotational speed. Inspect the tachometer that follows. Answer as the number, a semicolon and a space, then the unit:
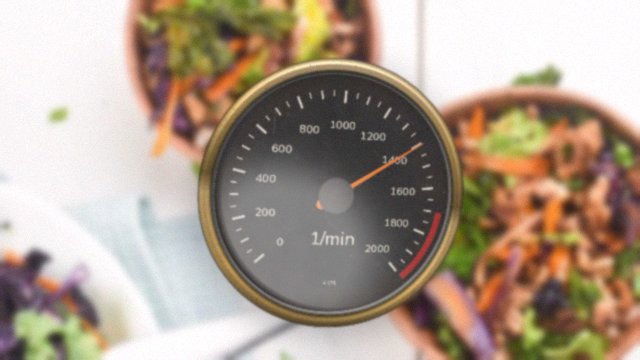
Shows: 1400; rpm
